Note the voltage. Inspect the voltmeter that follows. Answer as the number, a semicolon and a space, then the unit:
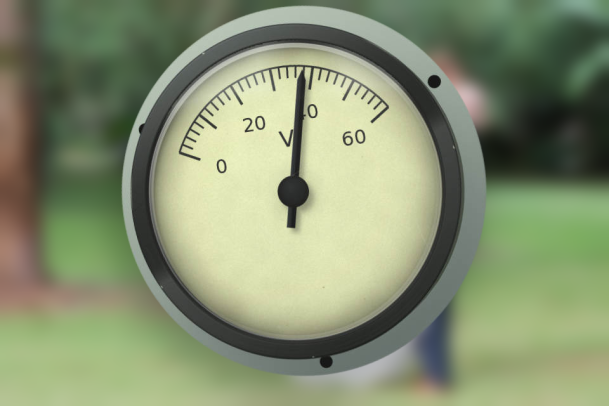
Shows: 38; V
